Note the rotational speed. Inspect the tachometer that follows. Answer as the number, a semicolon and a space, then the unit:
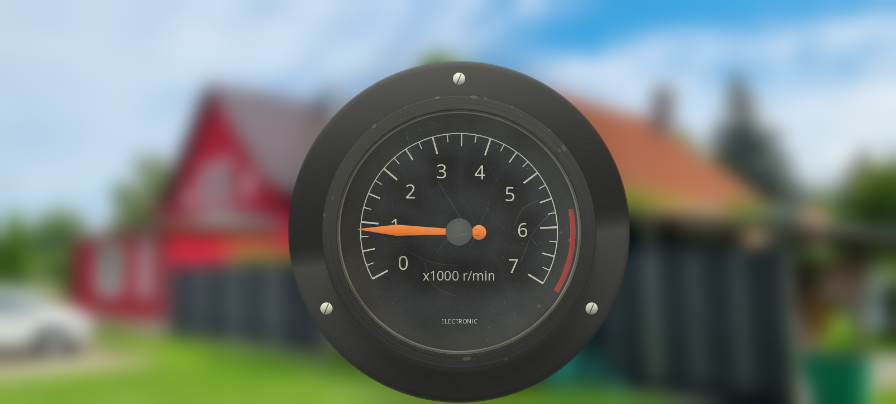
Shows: 875; rpm
